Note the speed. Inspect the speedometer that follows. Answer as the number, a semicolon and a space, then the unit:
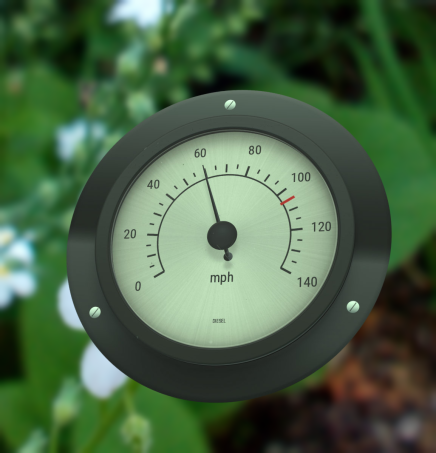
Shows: 60; mph
